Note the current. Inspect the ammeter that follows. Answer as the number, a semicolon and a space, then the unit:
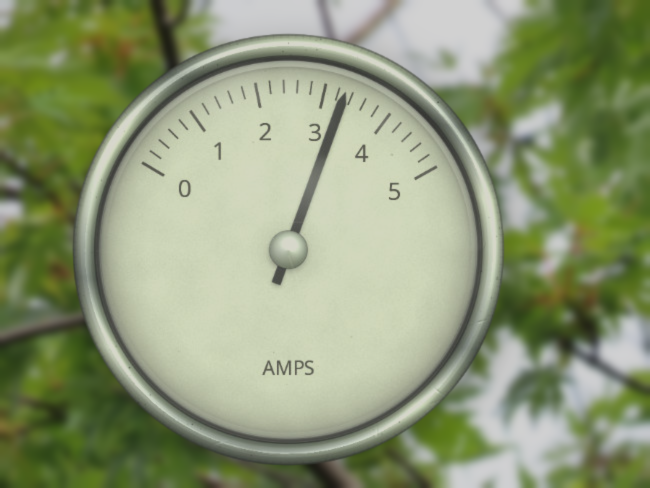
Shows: 3.3; A
